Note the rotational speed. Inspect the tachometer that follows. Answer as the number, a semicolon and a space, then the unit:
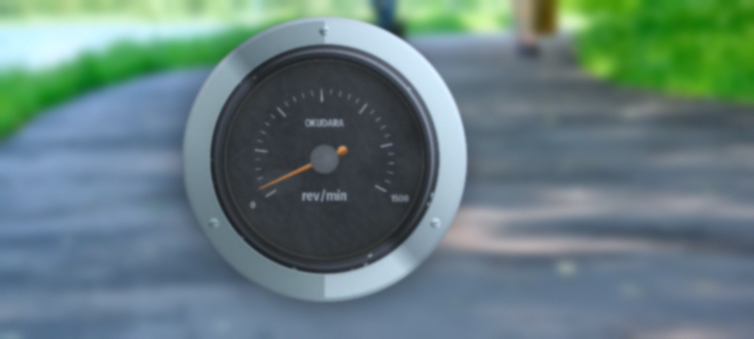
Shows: 50; rpm
